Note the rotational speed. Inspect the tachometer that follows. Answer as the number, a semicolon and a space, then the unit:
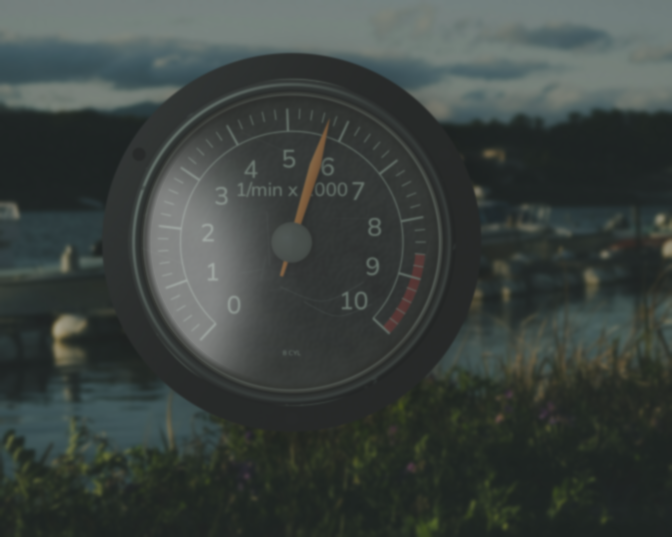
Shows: 5700; rpm
